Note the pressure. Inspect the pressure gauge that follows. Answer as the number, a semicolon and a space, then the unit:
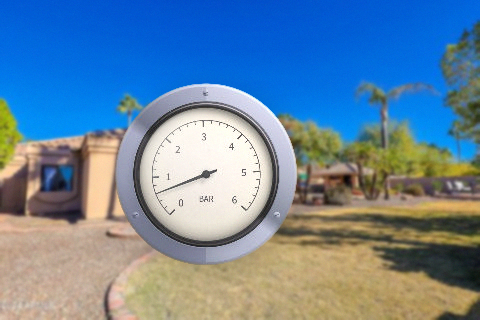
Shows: 0.6; bar
